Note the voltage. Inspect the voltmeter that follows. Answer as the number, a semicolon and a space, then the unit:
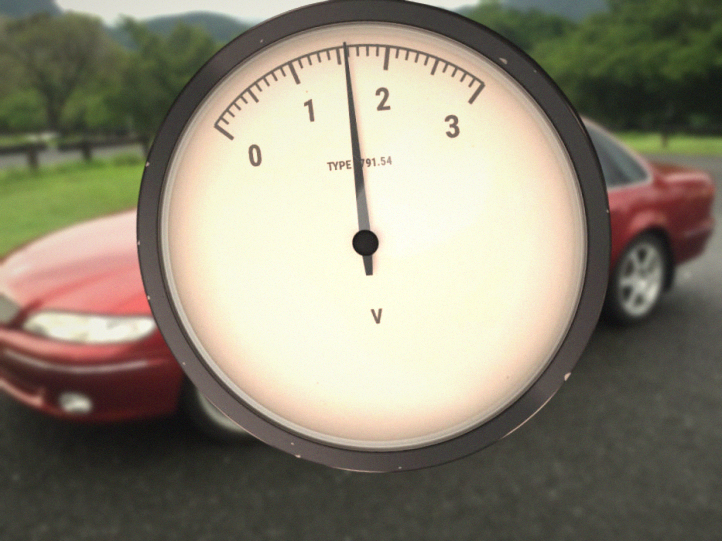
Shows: 1.6; V
